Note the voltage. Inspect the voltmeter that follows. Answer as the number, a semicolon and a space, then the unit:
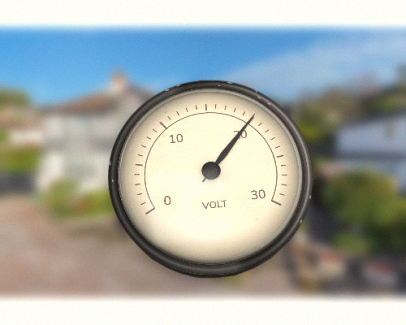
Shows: 20; V
